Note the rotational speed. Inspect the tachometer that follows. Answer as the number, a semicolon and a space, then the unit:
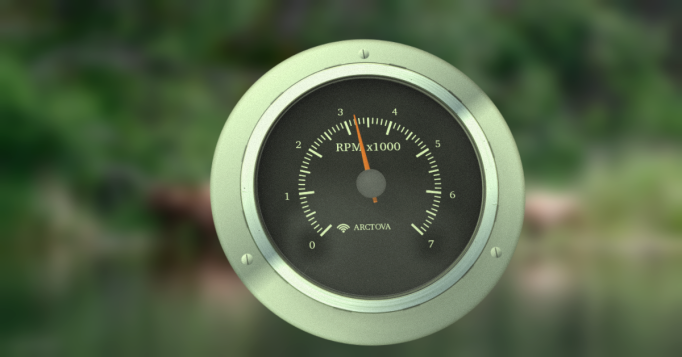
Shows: 3200; rpm
